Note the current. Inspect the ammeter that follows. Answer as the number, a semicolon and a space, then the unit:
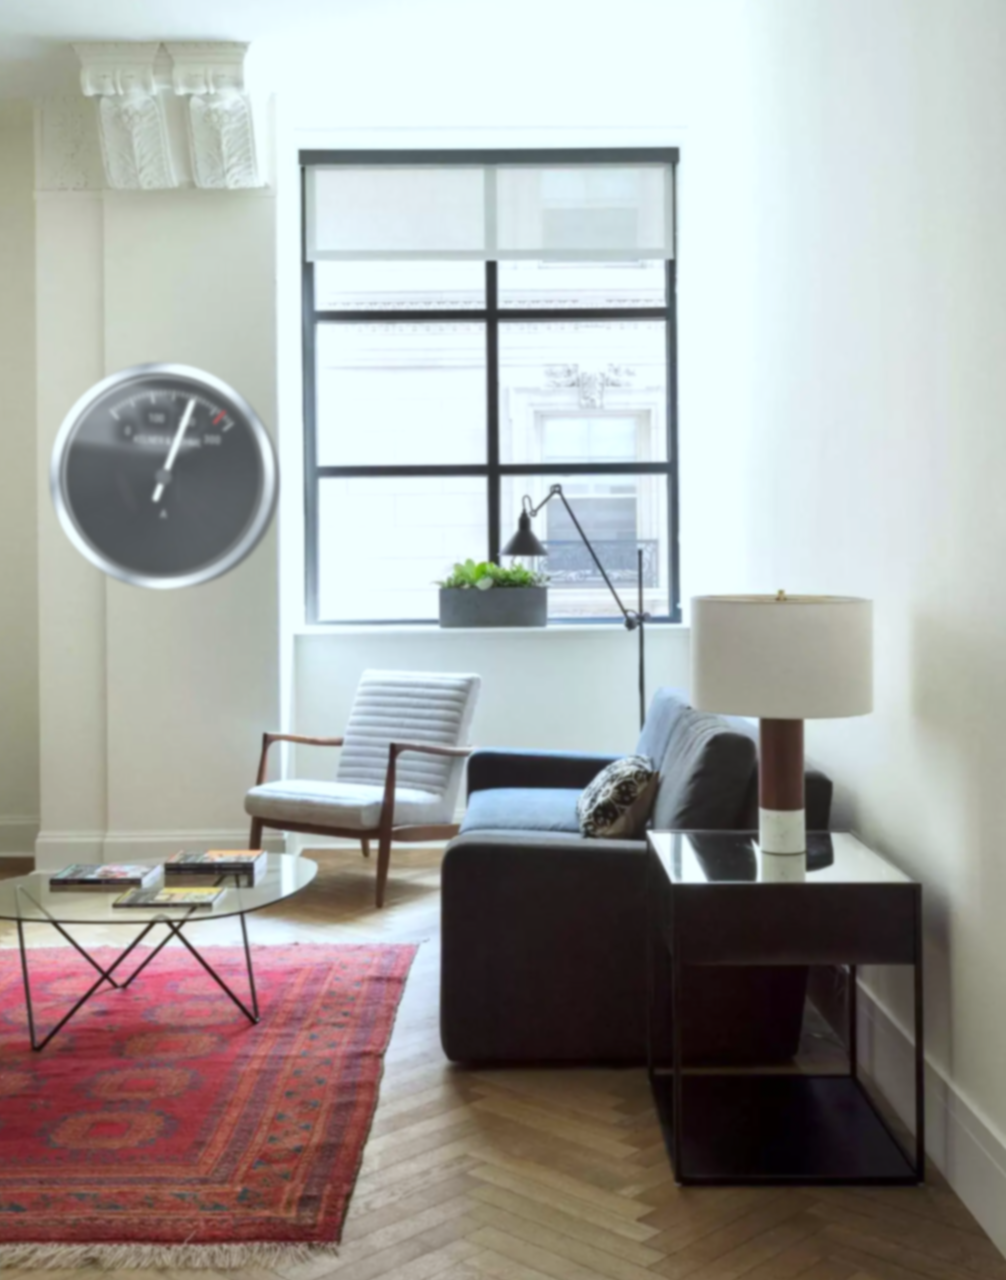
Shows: 200; A
